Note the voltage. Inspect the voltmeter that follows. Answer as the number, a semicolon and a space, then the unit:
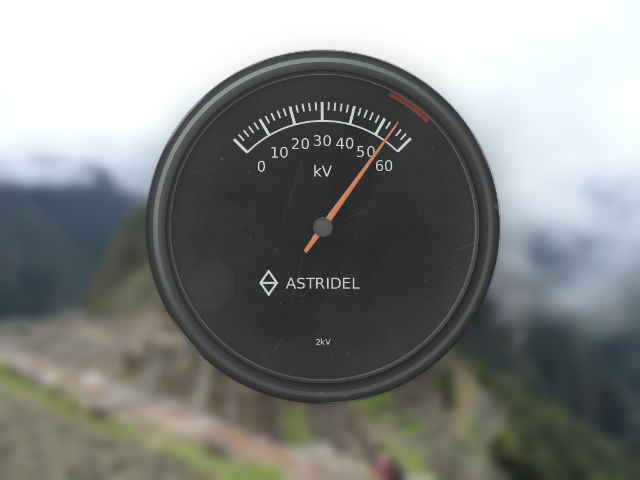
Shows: 54; kV
